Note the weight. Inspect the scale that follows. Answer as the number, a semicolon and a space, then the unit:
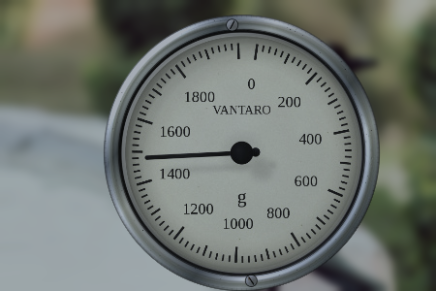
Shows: 1480; g
